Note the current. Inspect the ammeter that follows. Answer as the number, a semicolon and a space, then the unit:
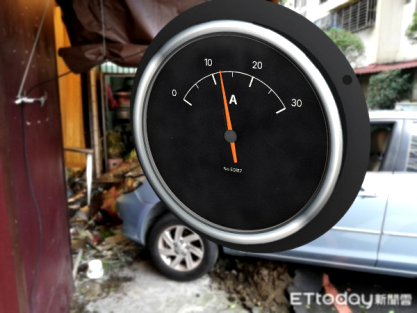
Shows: 12.5; A
